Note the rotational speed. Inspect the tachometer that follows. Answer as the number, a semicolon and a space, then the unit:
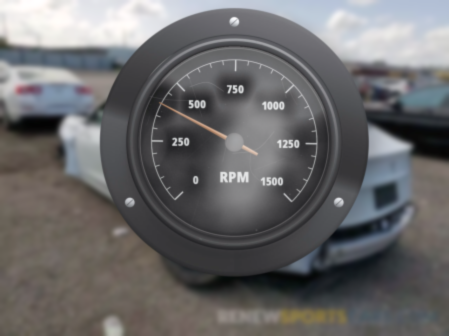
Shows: 400; rpm
